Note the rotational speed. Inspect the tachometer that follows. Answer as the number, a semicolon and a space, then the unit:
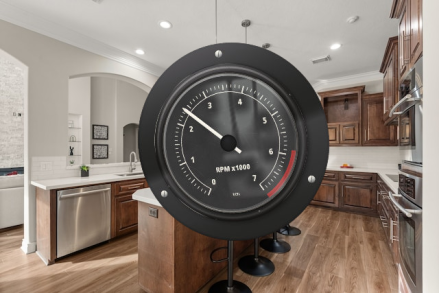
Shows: 2400; rpm
